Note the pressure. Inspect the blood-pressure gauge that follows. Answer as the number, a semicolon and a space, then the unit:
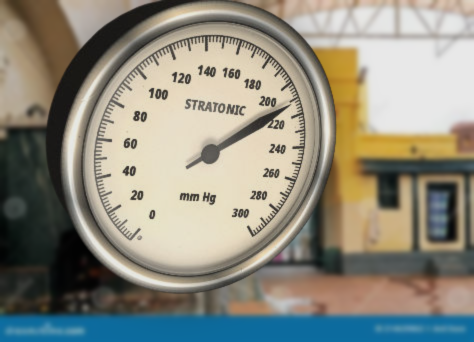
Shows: 210; mmHg
